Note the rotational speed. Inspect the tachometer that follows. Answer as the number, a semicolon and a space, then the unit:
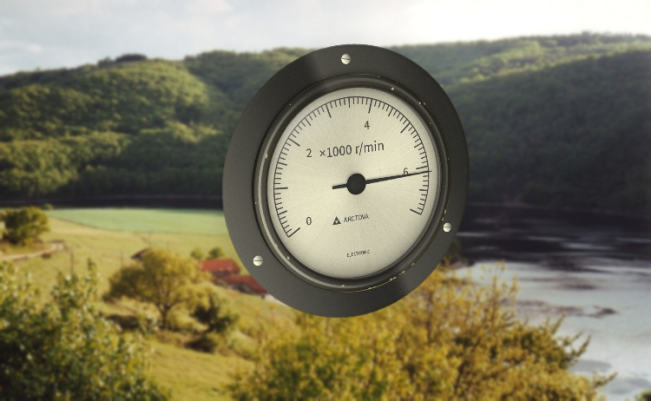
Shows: 6100; rpm
